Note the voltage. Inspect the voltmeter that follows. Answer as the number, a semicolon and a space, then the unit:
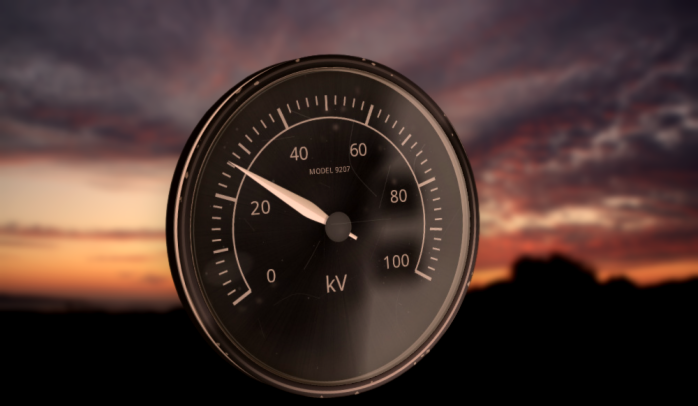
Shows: 26; kV
